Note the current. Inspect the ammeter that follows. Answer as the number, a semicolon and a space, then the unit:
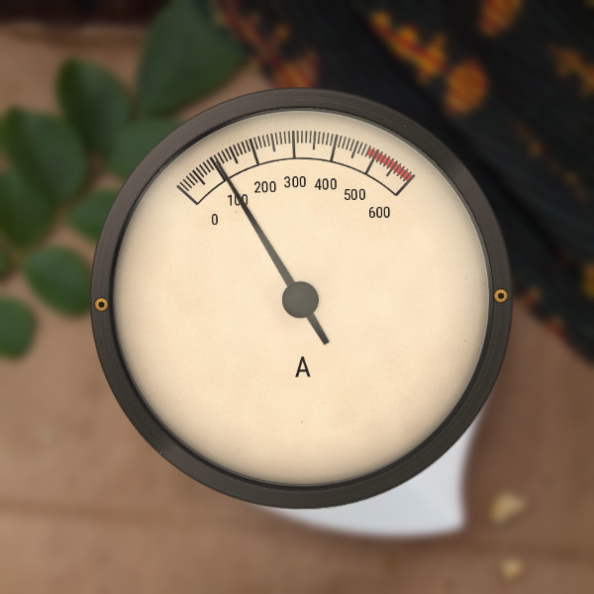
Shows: 110; A
